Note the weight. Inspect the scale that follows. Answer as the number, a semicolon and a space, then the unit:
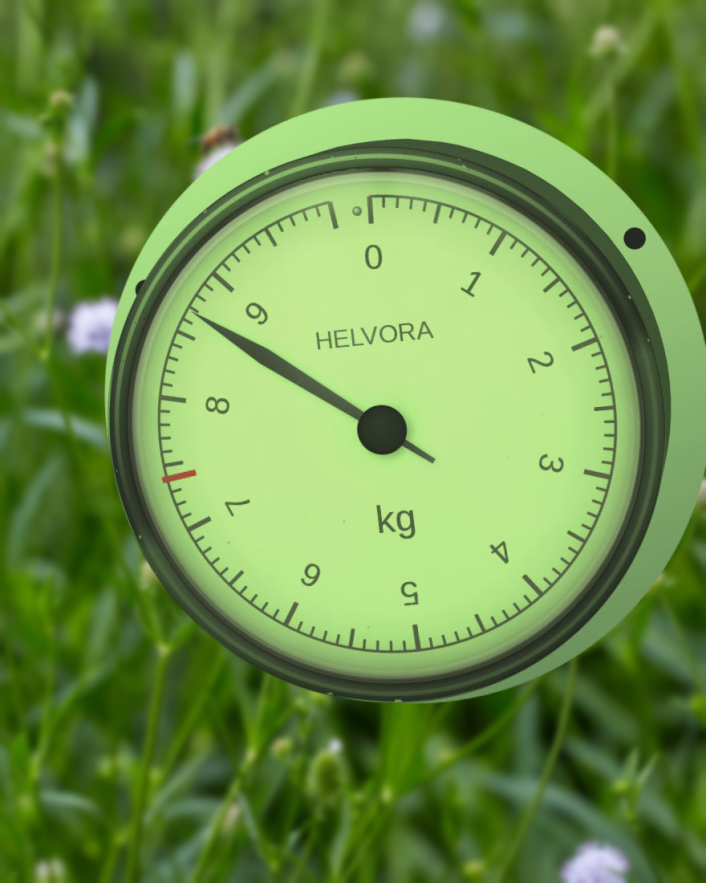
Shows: 8.7; kg
